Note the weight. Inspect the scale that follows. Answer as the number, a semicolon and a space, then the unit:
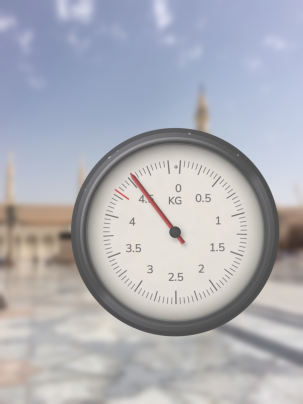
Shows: 4.55; kg
